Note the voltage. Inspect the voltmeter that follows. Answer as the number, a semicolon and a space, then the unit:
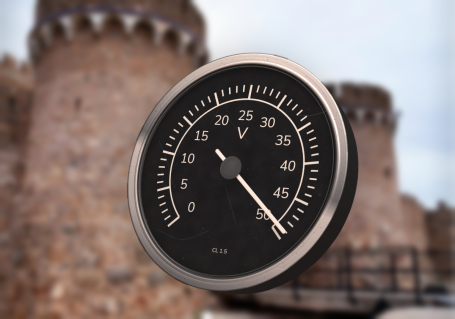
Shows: 49; V
